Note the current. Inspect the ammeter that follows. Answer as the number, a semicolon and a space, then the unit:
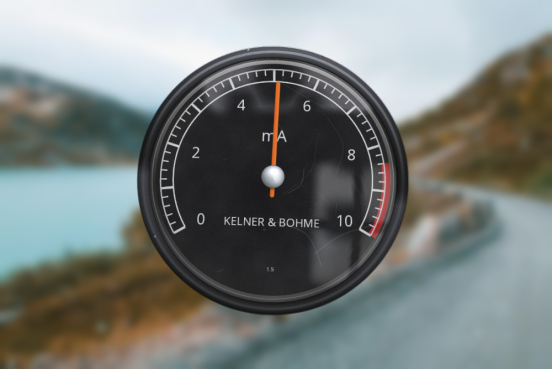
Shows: 5.1; mA
